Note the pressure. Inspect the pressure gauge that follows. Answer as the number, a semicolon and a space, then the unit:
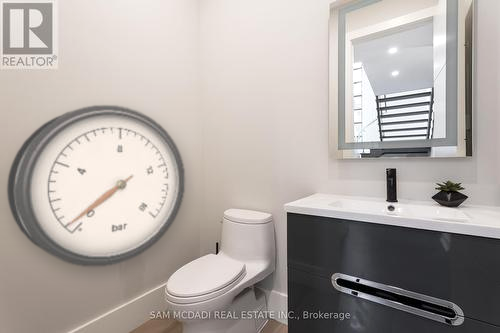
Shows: 0.5; bar
